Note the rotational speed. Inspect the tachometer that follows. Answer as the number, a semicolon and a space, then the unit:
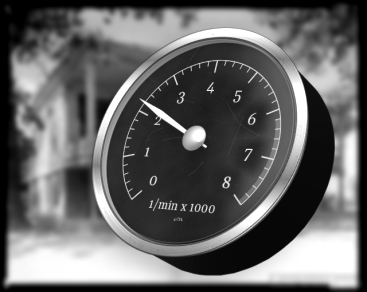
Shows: 2200; rpm
